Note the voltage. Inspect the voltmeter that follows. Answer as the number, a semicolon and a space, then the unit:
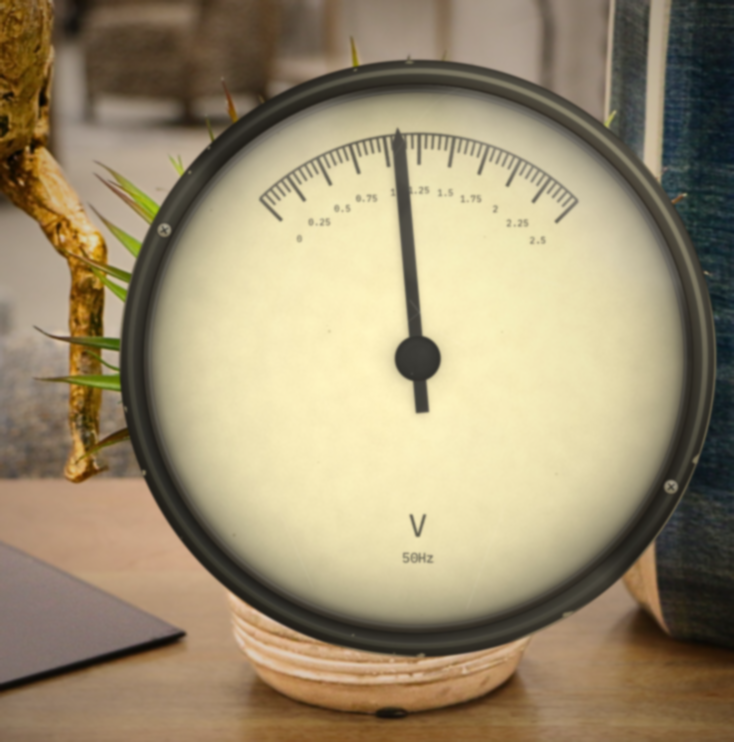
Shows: 1.1; V
